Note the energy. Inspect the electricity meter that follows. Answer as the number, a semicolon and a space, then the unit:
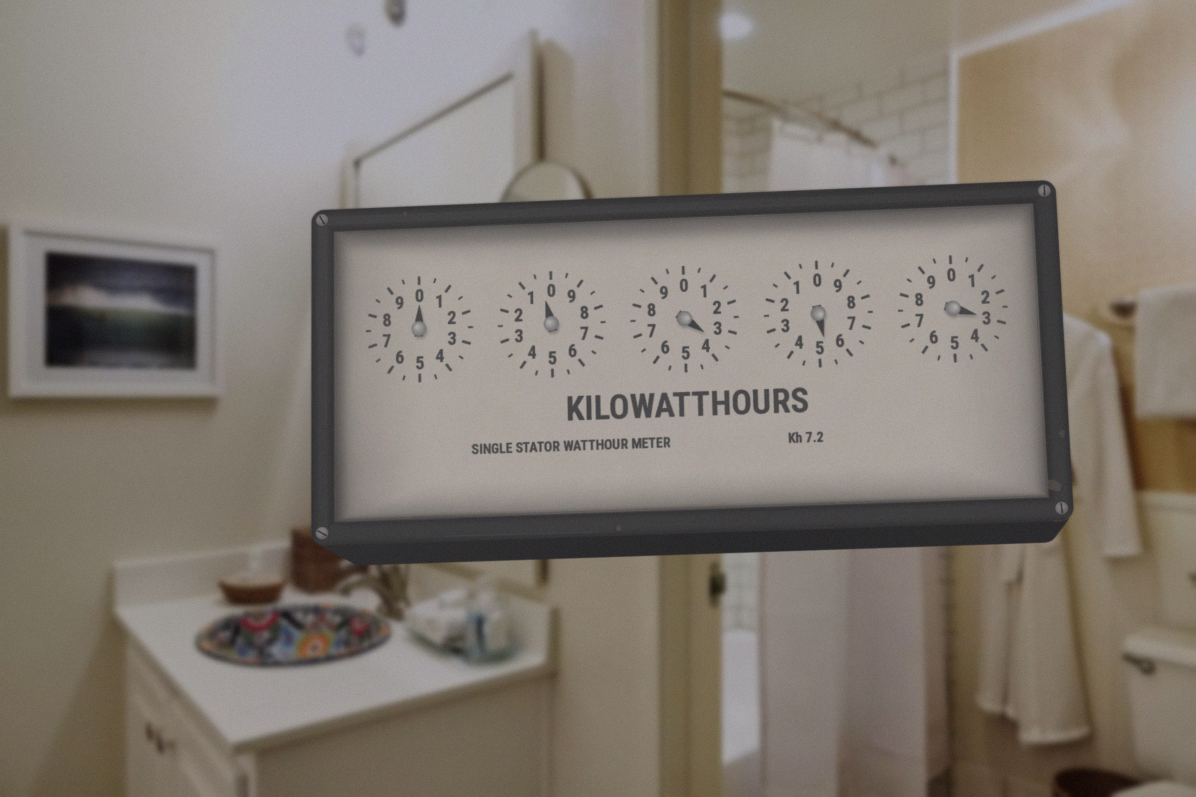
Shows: 353; kWh
